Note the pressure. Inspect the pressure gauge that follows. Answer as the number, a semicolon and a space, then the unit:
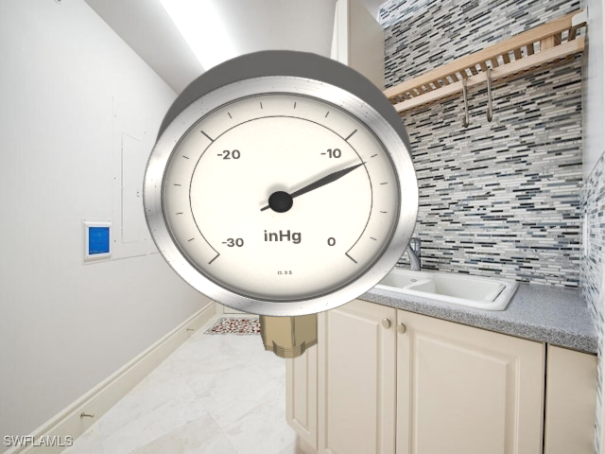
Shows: -8; inHg
